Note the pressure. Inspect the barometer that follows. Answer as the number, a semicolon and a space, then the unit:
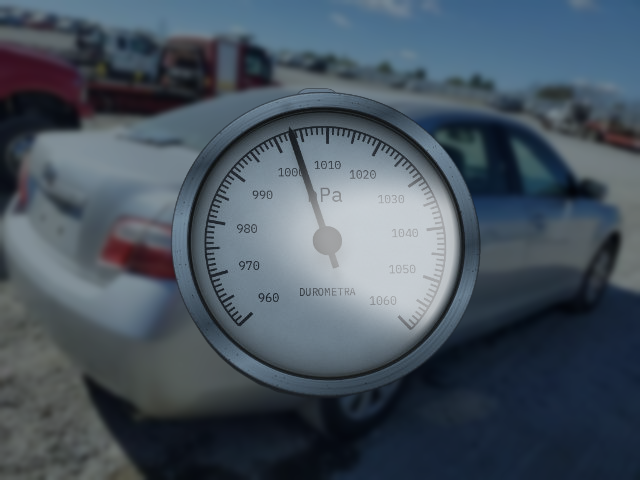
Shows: 1003; hPa
